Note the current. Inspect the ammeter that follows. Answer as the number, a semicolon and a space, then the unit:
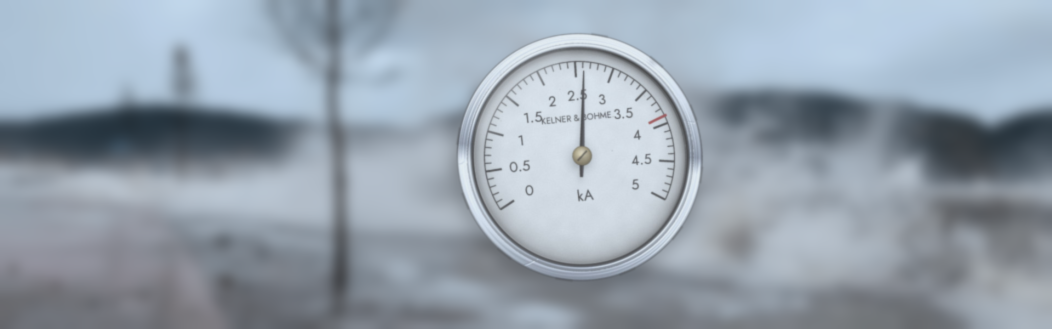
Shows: 2.6; kA
